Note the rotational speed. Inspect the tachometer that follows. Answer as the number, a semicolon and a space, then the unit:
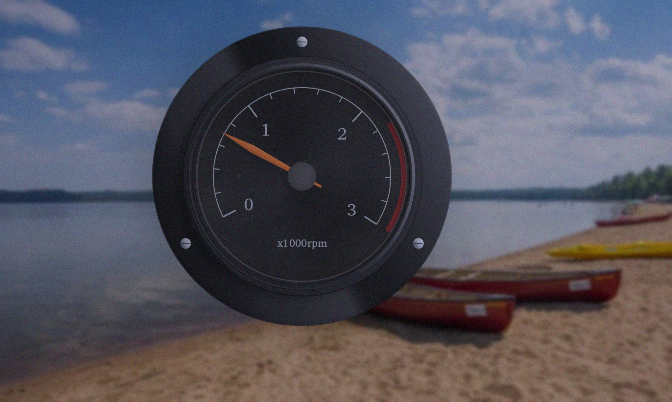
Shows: 700; rpm
